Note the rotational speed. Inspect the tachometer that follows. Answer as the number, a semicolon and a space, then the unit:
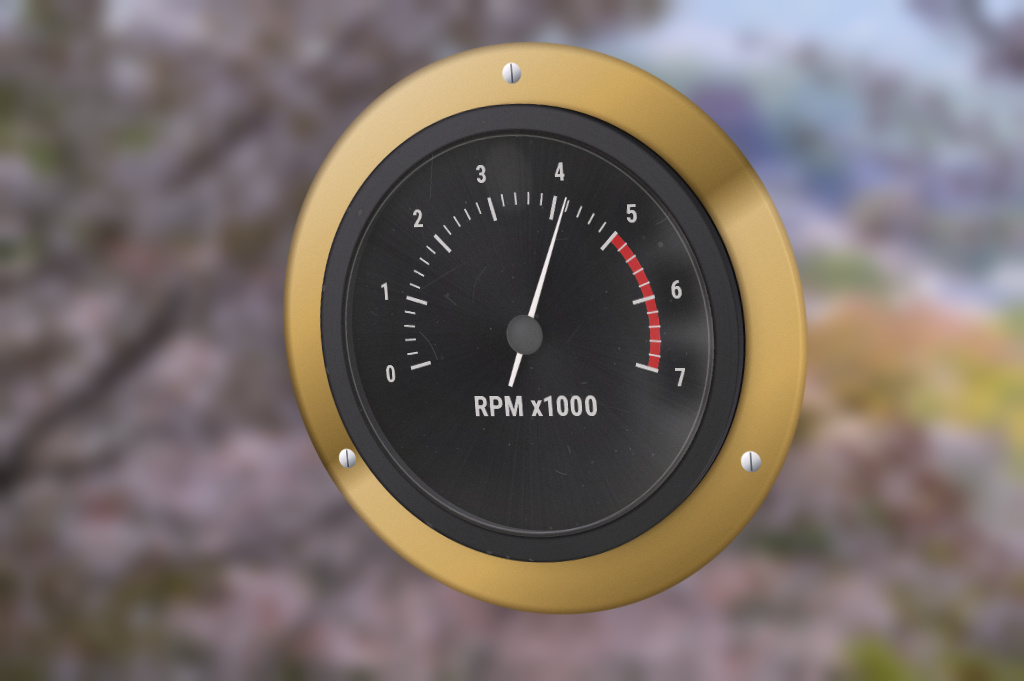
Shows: 4200; rpm
